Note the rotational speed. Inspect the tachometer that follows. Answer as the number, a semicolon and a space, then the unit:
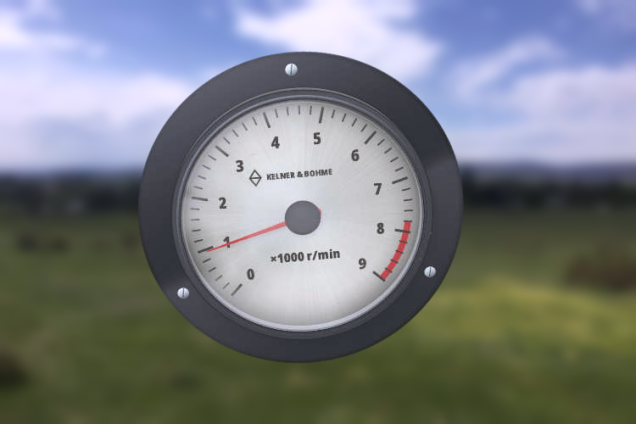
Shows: 1000; rpm
